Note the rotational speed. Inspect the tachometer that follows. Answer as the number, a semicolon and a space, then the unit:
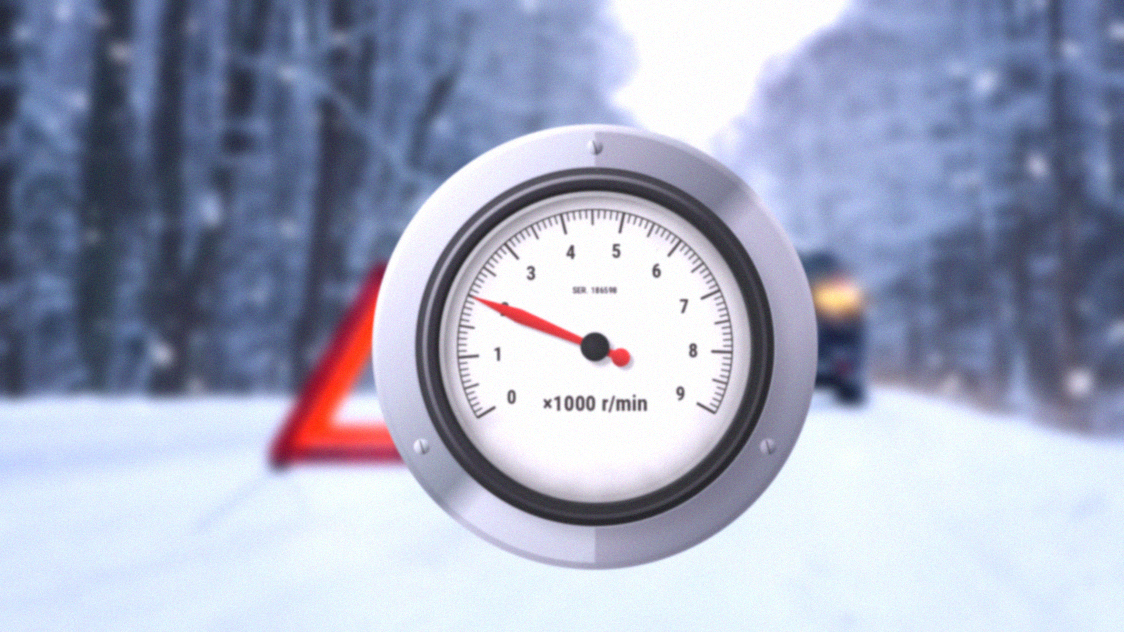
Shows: 2000; rpm
